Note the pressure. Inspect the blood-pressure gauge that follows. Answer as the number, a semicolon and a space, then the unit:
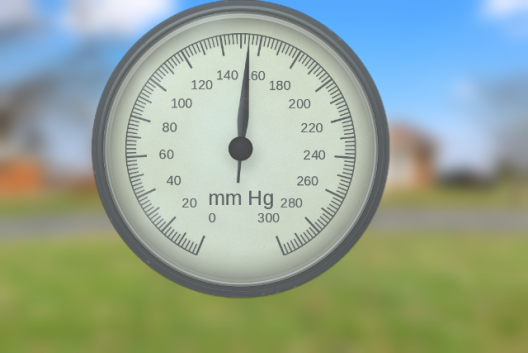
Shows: 154; mmHg
